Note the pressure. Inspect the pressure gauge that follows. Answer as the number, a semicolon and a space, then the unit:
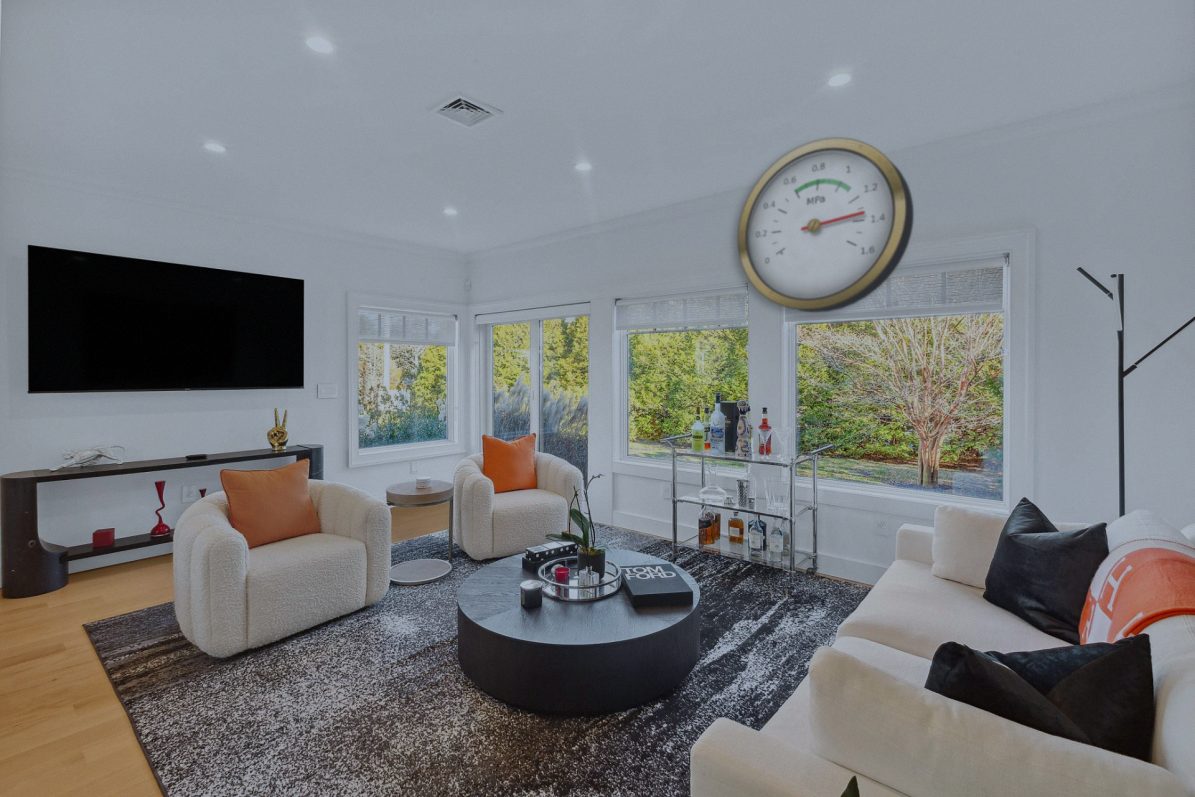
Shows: 1.35; MPa
